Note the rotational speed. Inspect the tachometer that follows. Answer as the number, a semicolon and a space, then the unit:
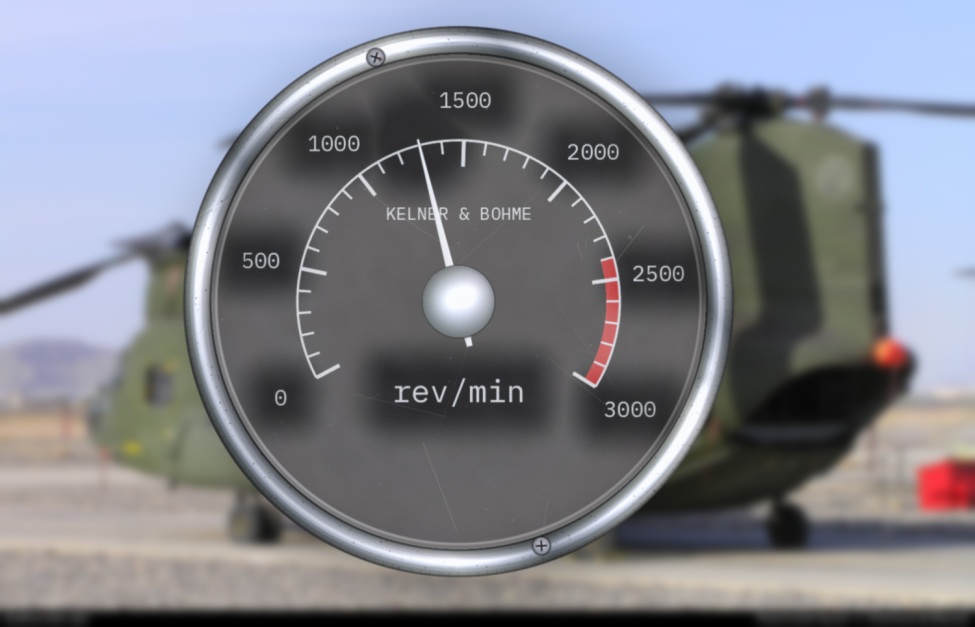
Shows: 1300; rpm
